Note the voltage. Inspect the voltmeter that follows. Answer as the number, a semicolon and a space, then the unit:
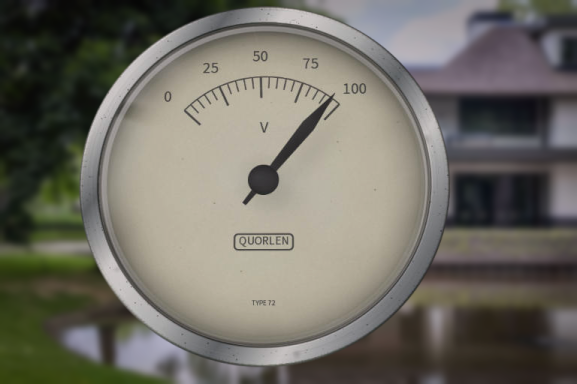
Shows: 95; V
